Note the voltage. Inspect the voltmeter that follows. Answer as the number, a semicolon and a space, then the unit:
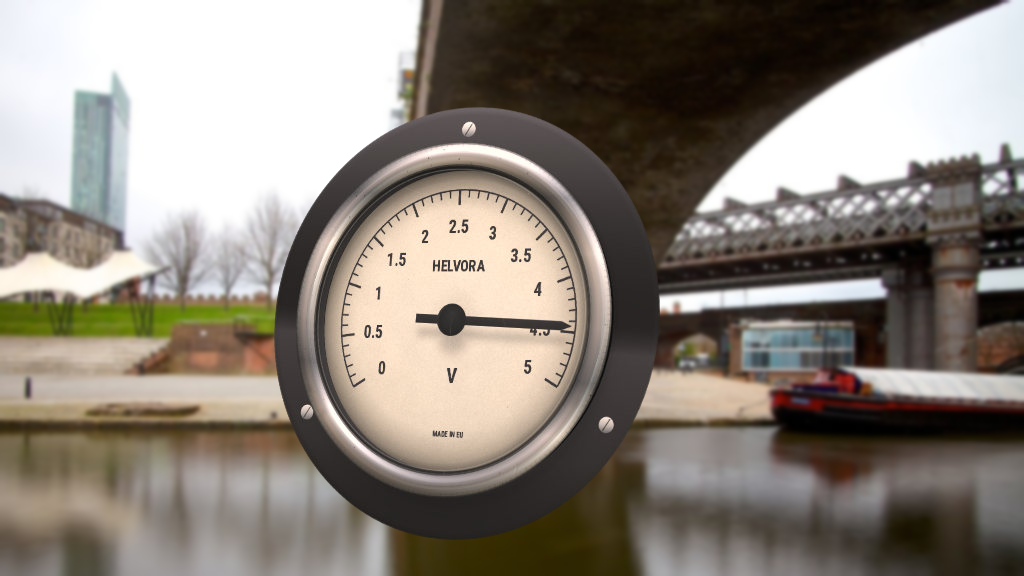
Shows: 4.45; V
